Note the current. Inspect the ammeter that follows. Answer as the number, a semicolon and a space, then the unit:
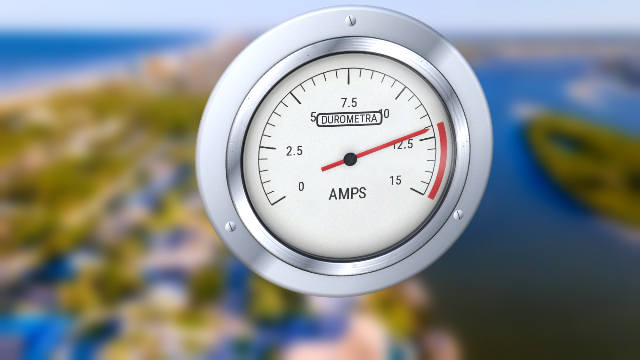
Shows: 12; A
